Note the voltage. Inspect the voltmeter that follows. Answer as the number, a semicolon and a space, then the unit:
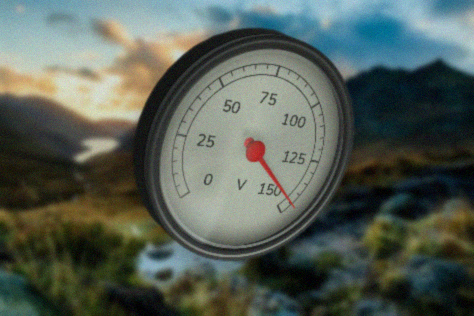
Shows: 145; V
